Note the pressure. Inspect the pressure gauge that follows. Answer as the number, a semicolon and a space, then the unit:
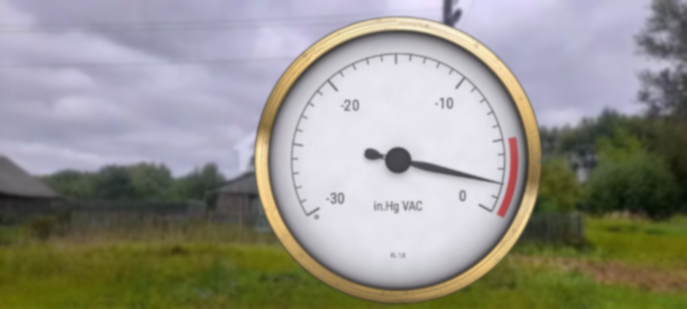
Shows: -2; inHg
